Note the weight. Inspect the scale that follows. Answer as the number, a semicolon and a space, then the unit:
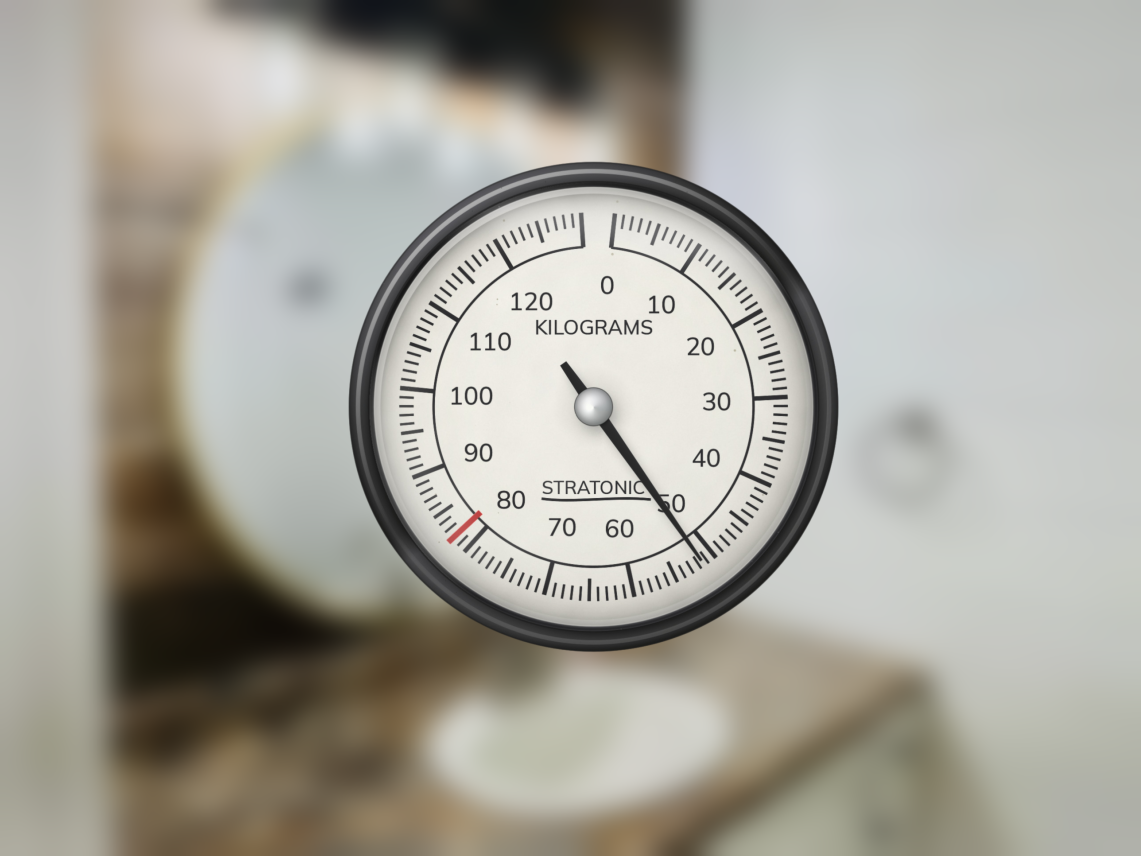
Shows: 51.5; kg
